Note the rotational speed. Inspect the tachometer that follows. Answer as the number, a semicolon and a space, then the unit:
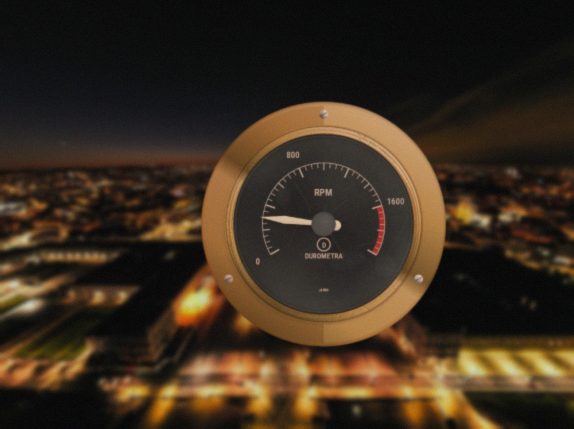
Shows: 300; rpm
